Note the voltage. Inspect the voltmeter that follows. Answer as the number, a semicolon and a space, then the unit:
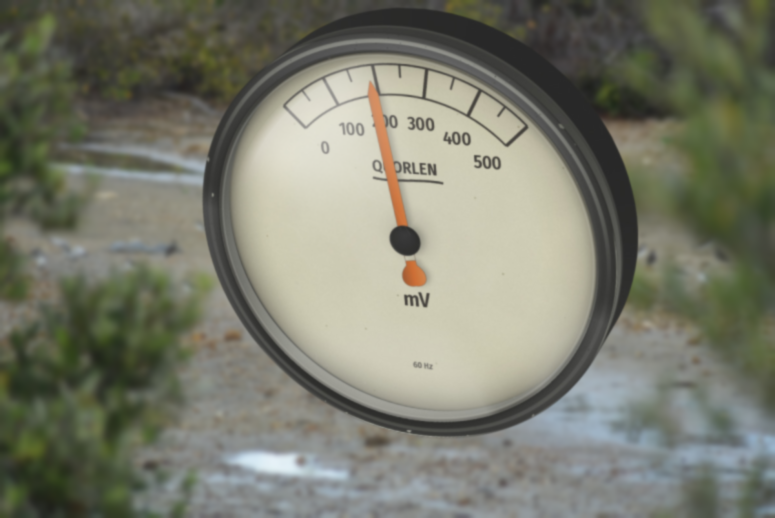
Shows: 200; mV
